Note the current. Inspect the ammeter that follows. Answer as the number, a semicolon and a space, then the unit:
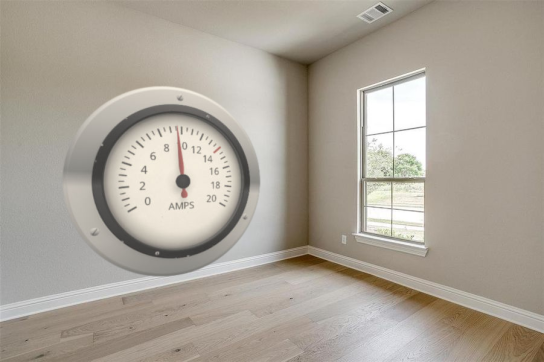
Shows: 9.5; A
